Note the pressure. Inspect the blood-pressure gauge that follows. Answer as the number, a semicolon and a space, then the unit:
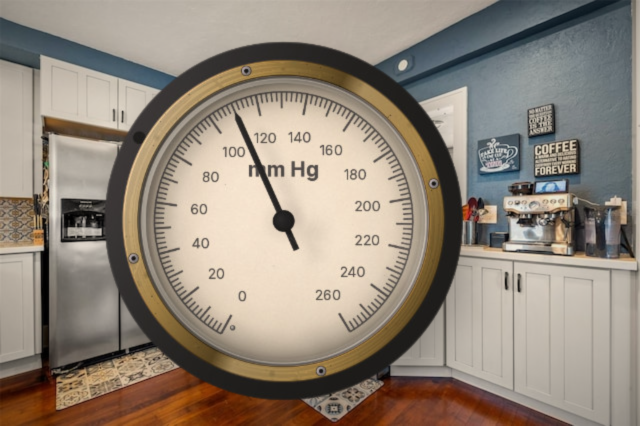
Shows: 110; mmHg
